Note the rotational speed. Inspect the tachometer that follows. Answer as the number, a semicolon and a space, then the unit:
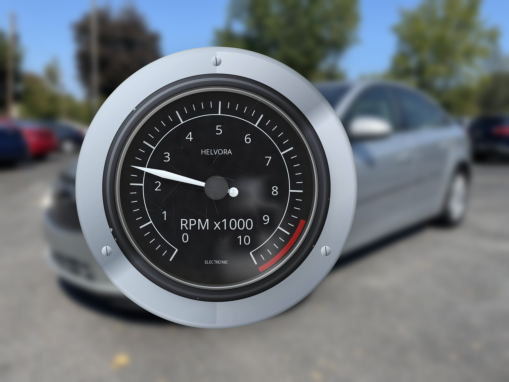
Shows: 2400; rpm
